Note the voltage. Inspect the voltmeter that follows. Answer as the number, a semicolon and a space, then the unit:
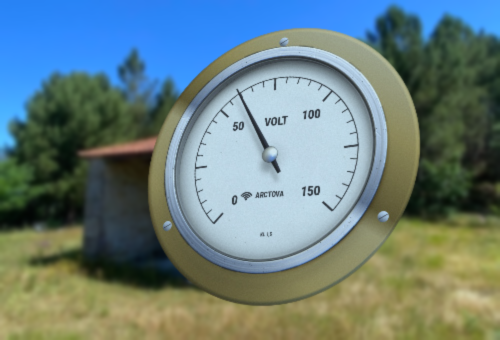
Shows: 60; V
